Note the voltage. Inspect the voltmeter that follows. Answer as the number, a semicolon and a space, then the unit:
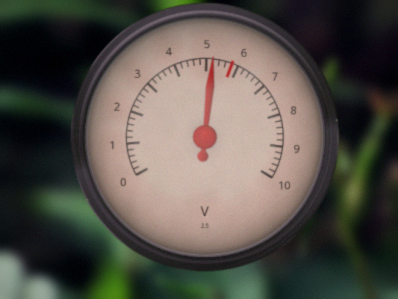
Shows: 5.2; V
